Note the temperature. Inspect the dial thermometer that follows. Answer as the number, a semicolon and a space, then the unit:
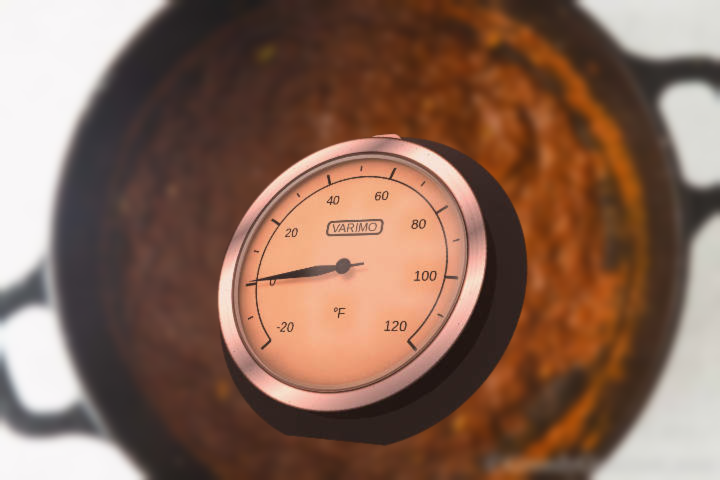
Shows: 0; °F
